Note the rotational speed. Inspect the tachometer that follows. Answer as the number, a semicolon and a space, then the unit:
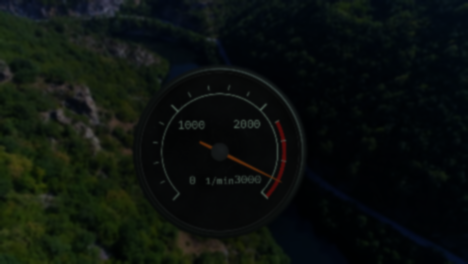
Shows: 2800; rpm
